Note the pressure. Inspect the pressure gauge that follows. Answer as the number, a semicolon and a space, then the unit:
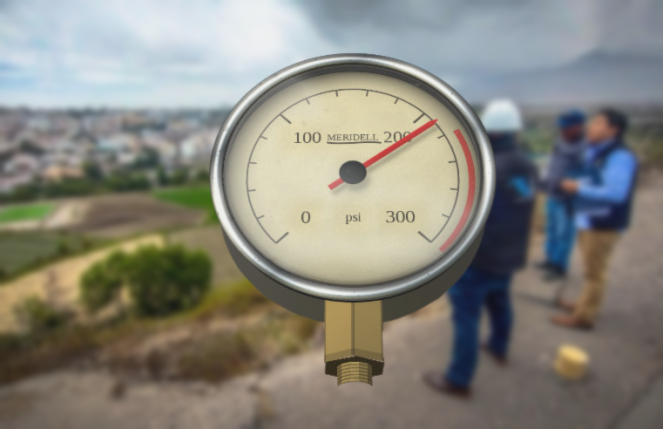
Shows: 210; psi
